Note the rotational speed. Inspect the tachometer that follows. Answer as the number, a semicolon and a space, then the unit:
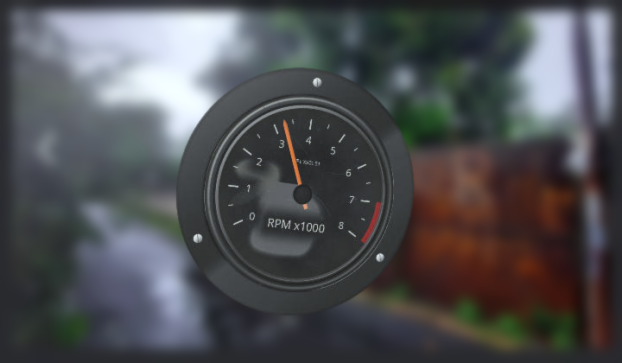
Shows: 3250; rpm
